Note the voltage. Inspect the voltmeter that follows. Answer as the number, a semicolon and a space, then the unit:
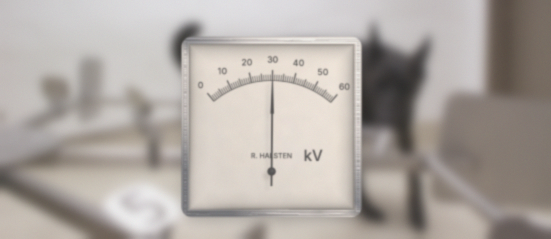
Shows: 30; kV
